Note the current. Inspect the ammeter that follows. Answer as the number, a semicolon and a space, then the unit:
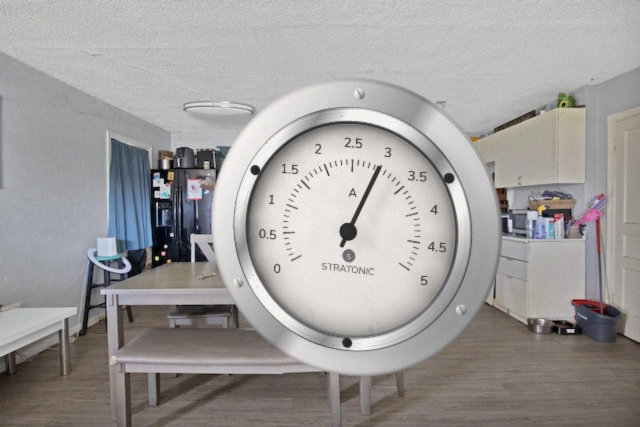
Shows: 3; A
